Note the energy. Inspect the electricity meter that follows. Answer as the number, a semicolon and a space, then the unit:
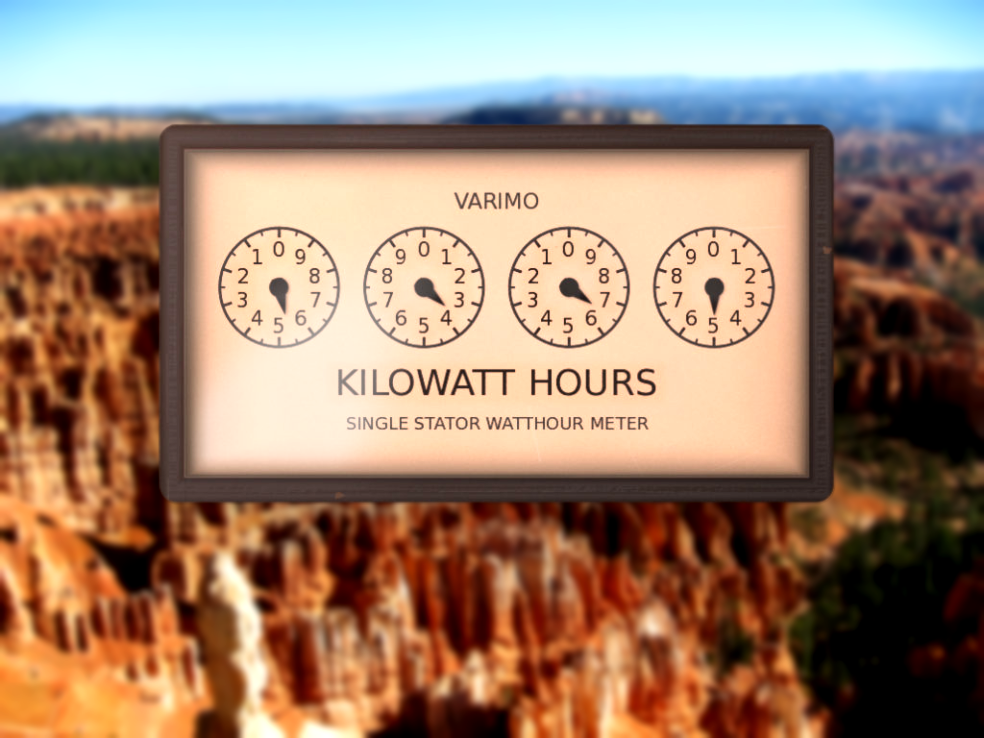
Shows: 5365; kWh
